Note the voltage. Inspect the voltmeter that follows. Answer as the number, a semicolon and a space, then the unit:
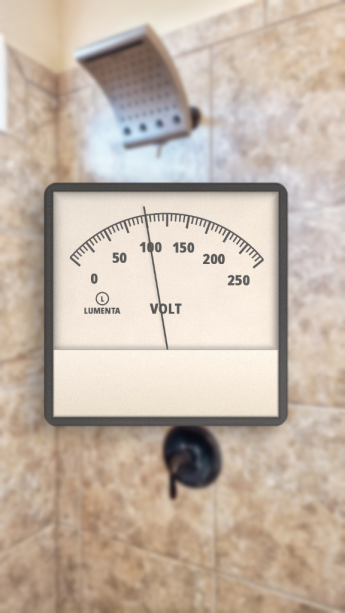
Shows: 100; V
